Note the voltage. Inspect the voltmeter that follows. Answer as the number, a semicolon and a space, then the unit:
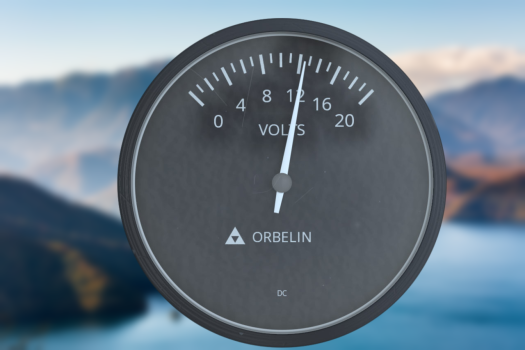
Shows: 12.5; V
